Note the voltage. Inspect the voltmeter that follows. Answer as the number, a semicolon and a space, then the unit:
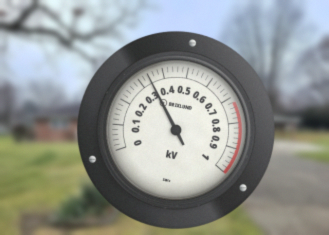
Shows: 0.34; kV
